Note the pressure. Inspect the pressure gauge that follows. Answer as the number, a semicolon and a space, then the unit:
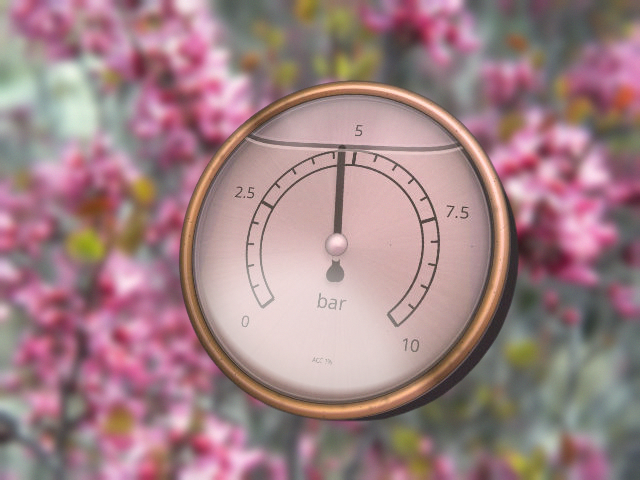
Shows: 4.75; bar
